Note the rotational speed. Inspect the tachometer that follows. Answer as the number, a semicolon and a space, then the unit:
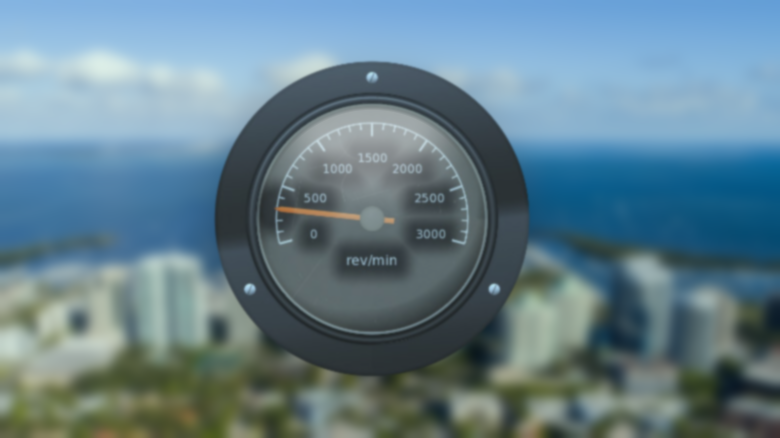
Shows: 300; rpm
